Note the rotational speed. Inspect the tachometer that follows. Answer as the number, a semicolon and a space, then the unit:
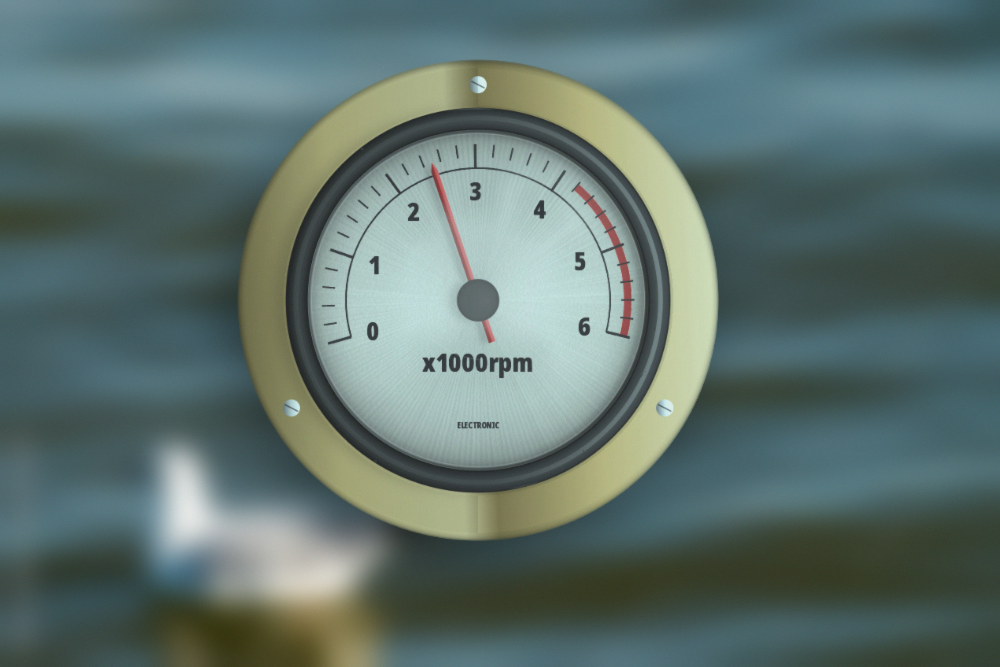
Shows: 2500; rpm
